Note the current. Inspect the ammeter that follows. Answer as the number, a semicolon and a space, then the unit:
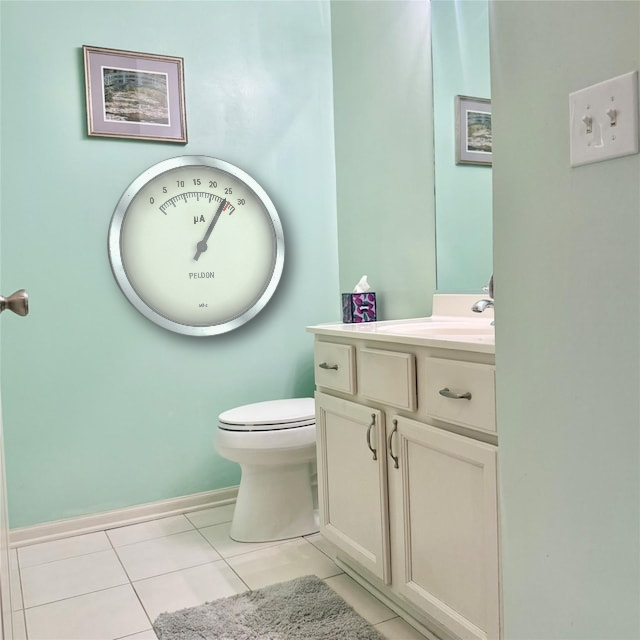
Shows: 25; µA
